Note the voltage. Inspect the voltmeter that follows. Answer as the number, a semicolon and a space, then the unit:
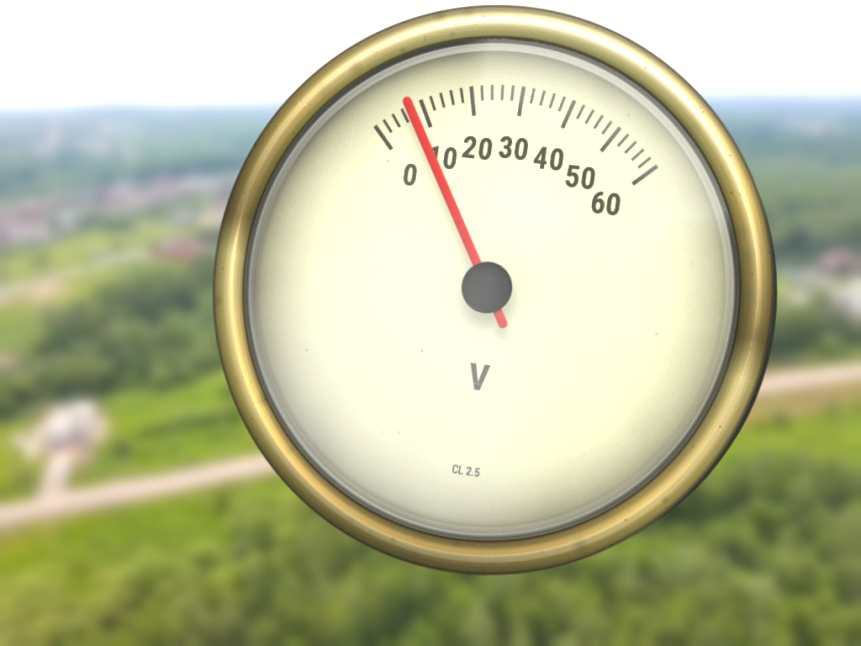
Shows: 8; V
